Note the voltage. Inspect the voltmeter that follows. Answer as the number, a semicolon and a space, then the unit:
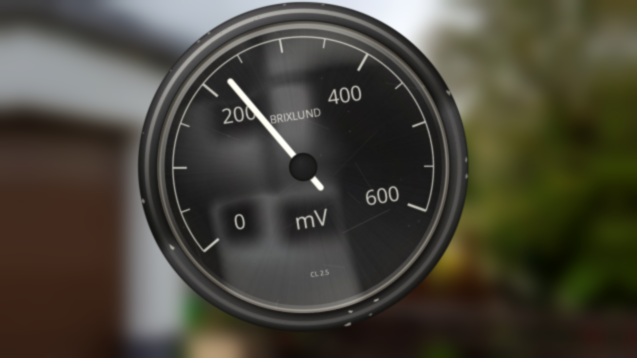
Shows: 225; mV
